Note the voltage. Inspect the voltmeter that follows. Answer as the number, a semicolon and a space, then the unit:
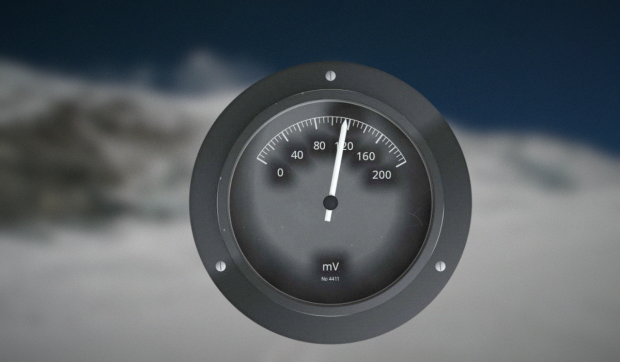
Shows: 115; mV
